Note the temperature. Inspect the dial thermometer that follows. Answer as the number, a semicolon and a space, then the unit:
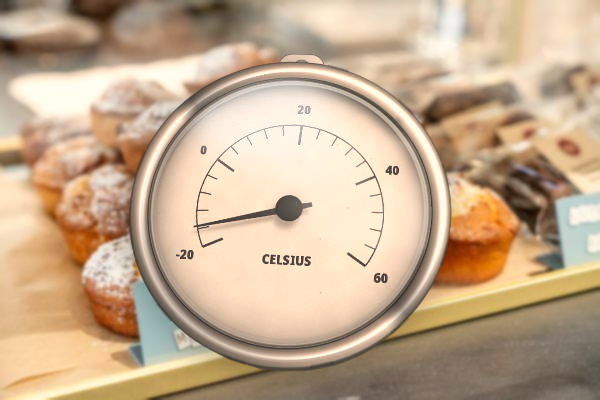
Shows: -16; °C
